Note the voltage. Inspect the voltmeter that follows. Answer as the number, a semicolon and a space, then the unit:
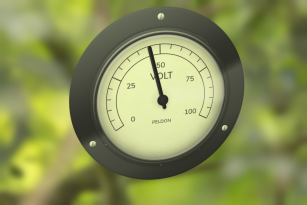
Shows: 45; V
